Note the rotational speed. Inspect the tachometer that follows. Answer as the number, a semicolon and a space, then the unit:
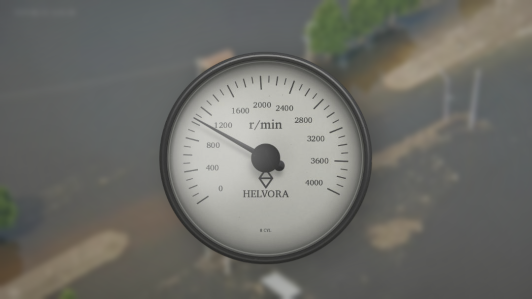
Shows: 1050; rpm
